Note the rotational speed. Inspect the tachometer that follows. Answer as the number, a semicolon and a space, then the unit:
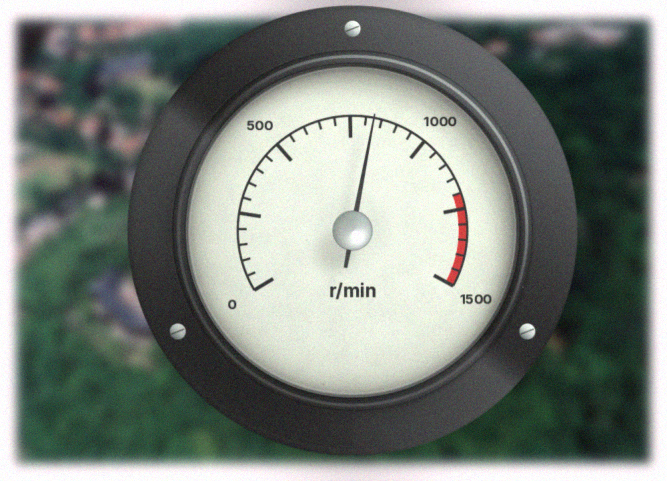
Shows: 825; rpm
